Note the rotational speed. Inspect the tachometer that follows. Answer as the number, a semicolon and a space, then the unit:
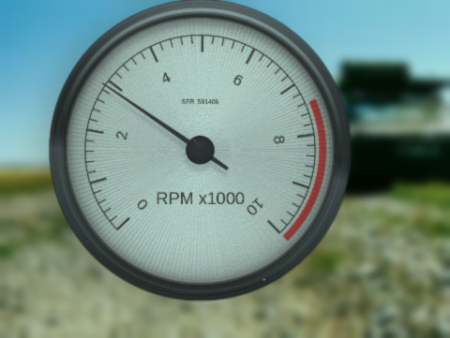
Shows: 2900; rpm
